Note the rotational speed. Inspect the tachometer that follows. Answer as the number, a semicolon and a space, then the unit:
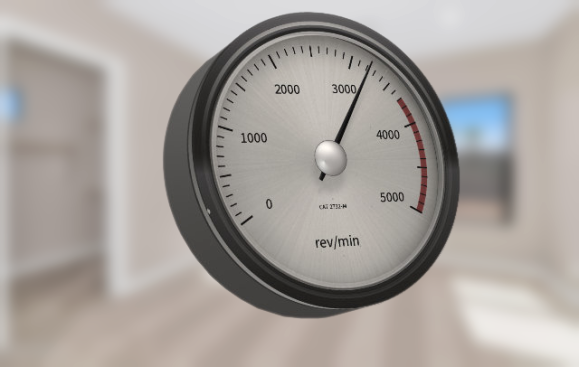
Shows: 3200; rpm
